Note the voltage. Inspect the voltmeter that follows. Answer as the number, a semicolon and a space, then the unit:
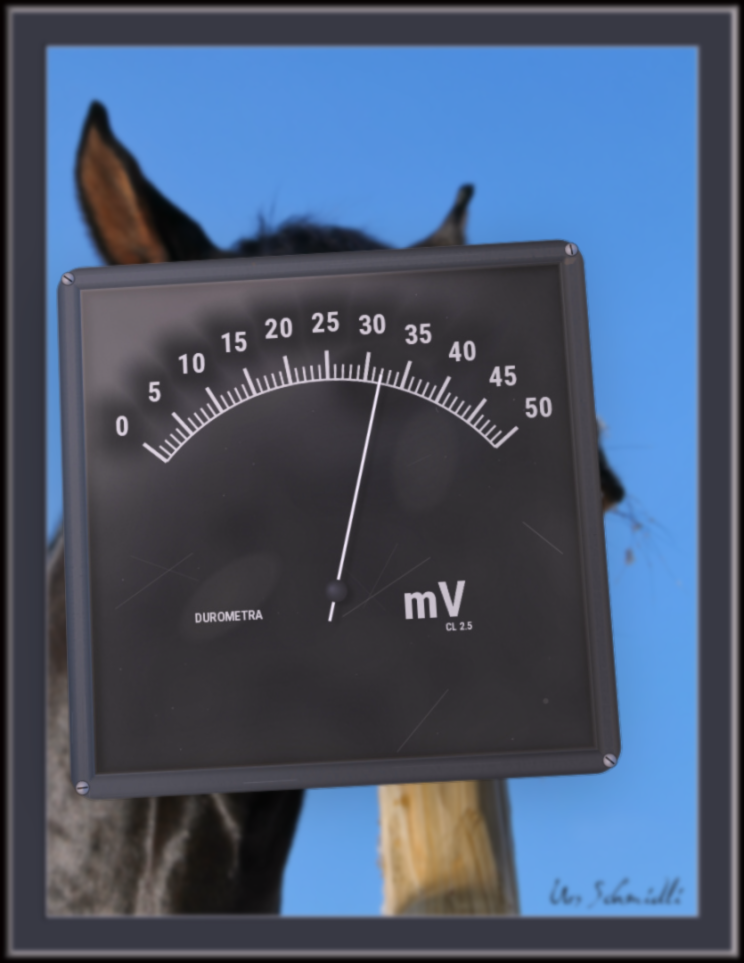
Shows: 32; mV
